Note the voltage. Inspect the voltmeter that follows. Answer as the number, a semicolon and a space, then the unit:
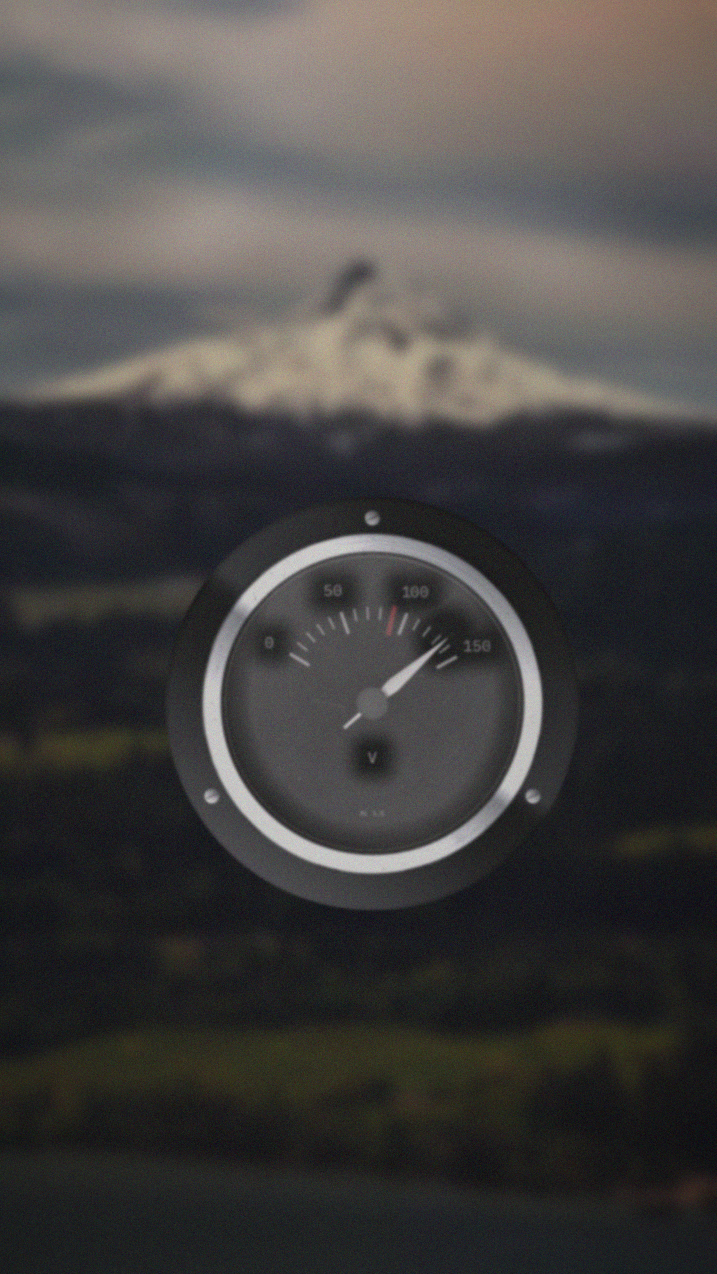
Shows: 135; V
